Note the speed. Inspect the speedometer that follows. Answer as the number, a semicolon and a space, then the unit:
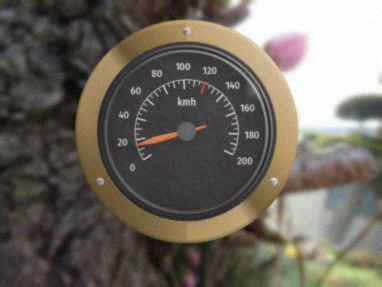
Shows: 15; km/h
